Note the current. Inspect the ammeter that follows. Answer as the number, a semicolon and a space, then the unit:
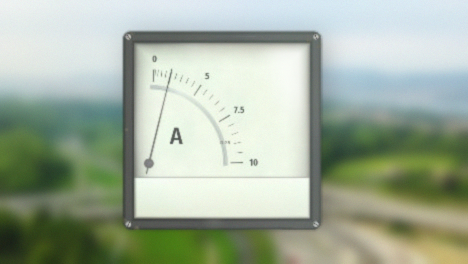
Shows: 2.5; A
